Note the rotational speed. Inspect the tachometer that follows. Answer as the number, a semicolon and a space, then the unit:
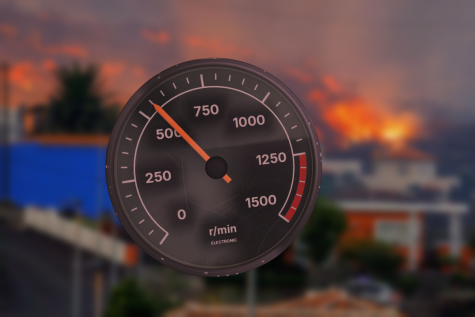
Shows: 550; rpm
